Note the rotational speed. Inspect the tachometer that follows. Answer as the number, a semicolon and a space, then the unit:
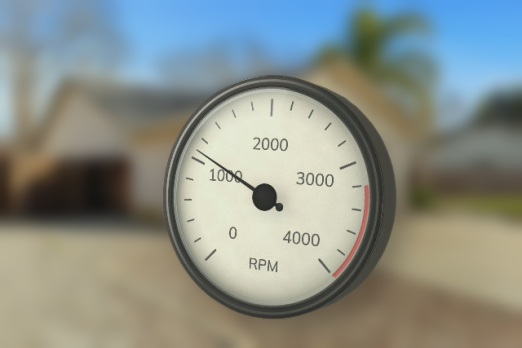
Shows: 1100; rpm
